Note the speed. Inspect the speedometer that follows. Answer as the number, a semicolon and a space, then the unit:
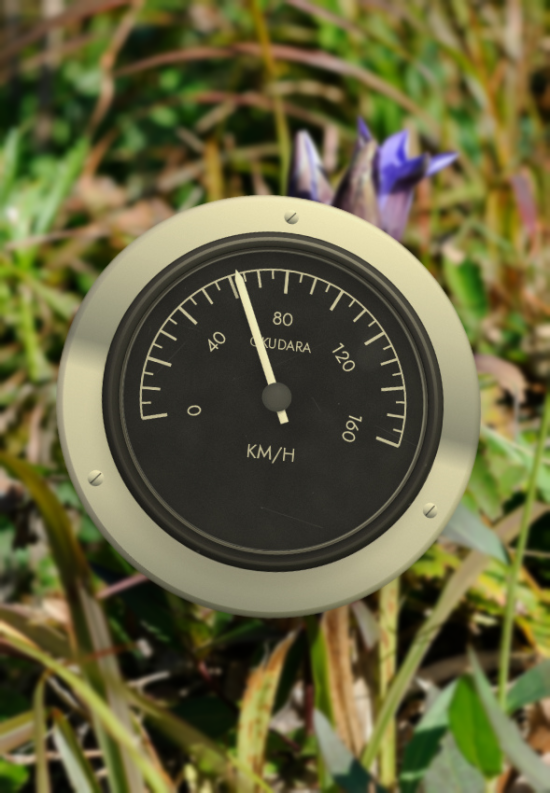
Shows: 62.5; km/h
